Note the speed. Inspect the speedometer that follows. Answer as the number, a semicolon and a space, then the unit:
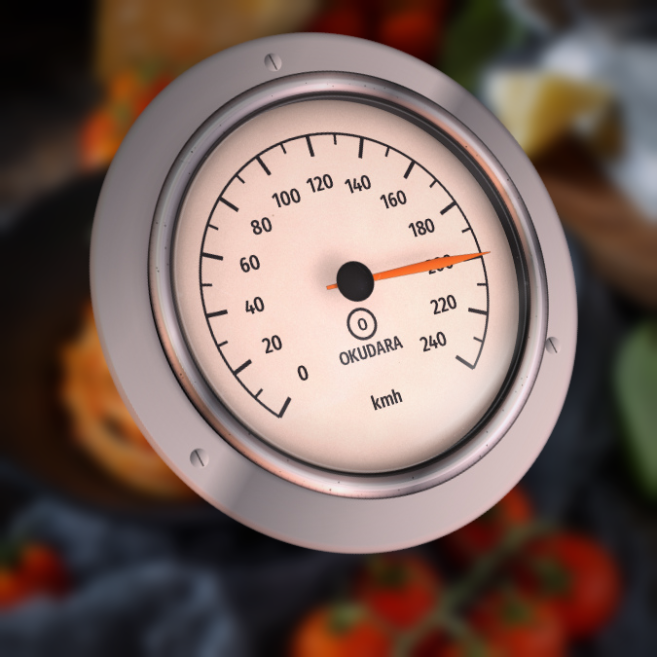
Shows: 200; km/h
